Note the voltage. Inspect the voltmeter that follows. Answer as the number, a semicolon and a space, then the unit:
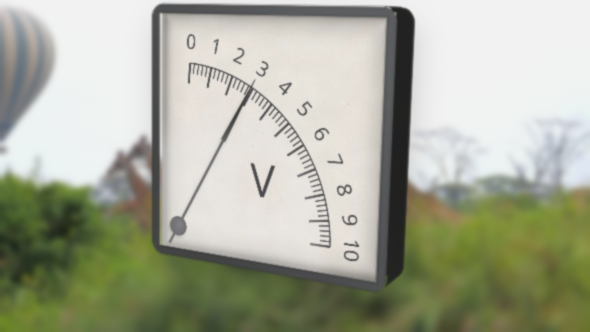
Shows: 3; V
